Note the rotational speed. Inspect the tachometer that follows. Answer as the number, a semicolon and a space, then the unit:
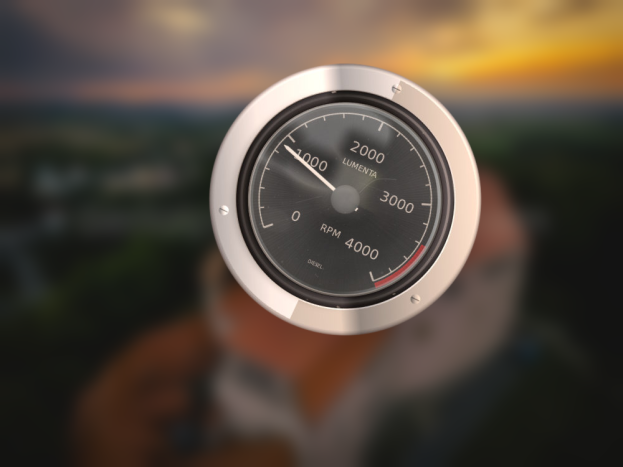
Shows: 900; rpm
